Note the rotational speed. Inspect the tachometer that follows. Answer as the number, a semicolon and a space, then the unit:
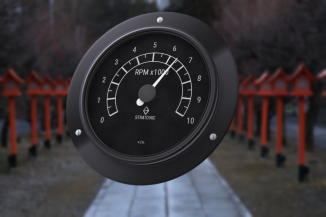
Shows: 6500; rpm
